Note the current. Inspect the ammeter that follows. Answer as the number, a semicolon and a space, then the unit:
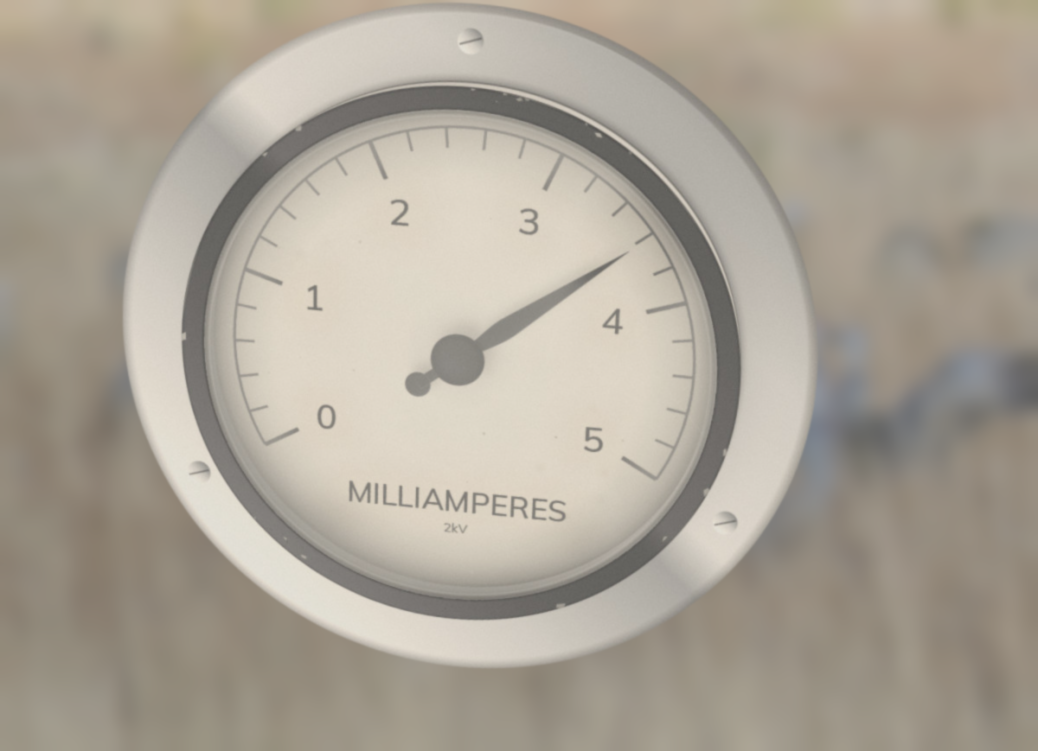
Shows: 3.6; mA
